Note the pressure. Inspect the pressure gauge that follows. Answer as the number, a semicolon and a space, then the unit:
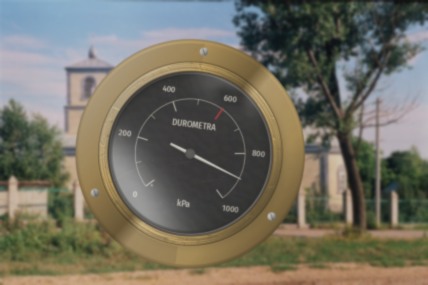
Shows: 900; kPa
